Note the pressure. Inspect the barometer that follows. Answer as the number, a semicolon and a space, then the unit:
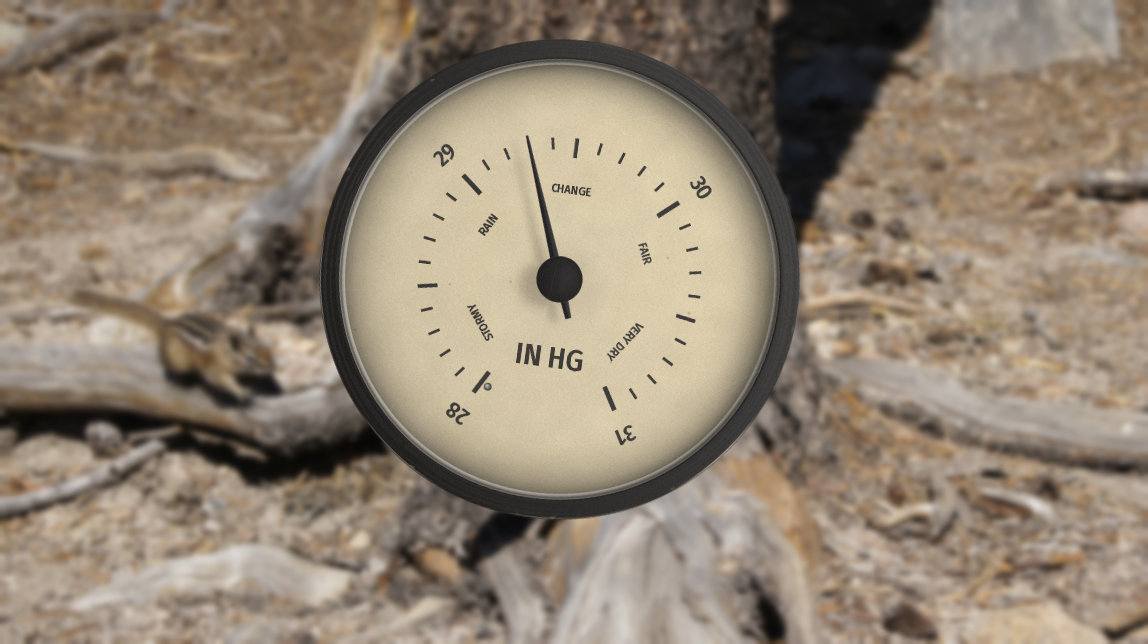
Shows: 29.3; inHg
